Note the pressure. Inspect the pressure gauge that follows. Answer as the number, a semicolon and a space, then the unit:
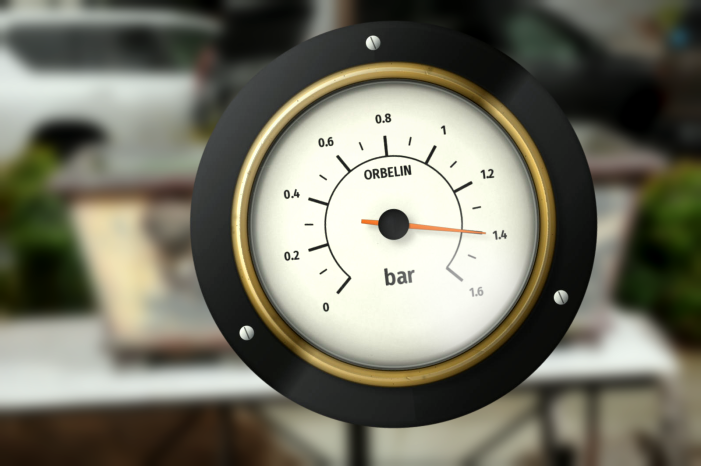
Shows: 1.4; bar
